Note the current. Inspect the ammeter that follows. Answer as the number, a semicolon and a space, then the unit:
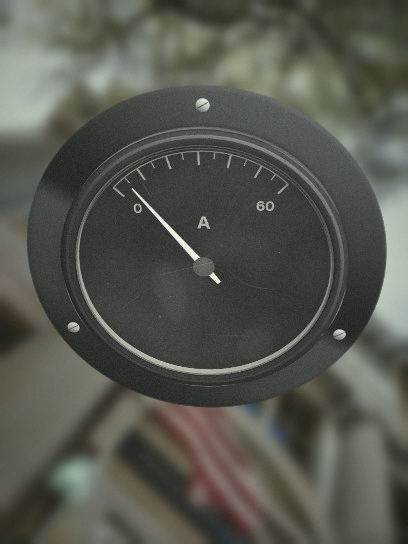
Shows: 5; A
